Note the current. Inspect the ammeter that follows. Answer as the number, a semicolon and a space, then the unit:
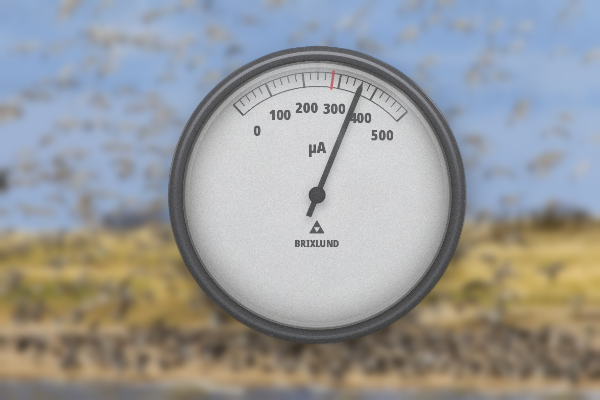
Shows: 360; µA
